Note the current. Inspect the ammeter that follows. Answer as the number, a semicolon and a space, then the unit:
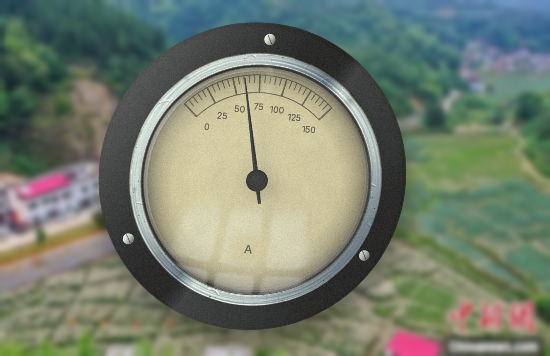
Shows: 60; A
